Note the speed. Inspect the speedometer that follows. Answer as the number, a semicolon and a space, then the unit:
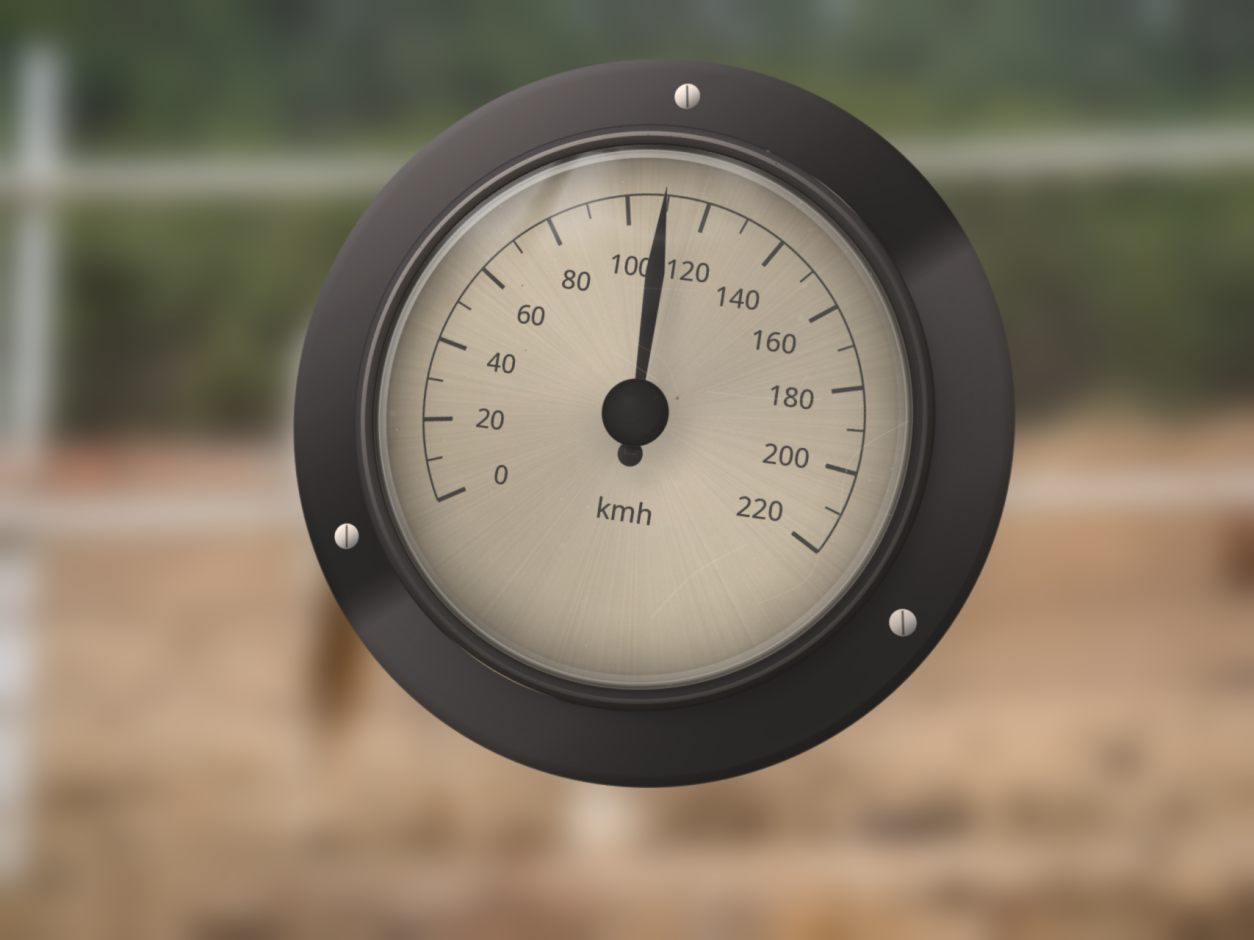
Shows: 110; km/h
